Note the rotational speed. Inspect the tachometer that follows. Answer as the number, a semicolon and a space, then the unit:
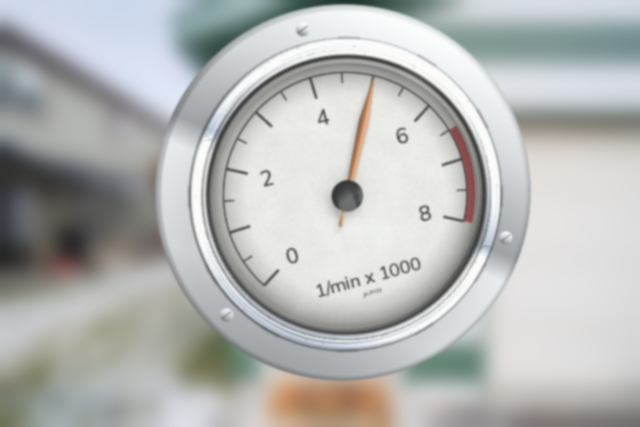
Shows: 5000; rpm
